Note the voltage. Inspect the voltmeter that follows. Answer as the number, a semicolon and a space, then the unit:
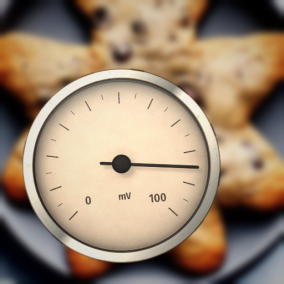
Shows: 85; mV
